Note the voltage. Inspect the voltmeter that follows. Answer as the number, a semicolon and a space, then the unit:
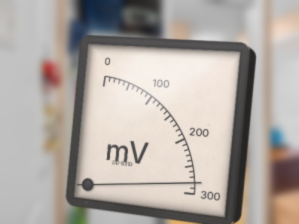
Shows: 280; mV
